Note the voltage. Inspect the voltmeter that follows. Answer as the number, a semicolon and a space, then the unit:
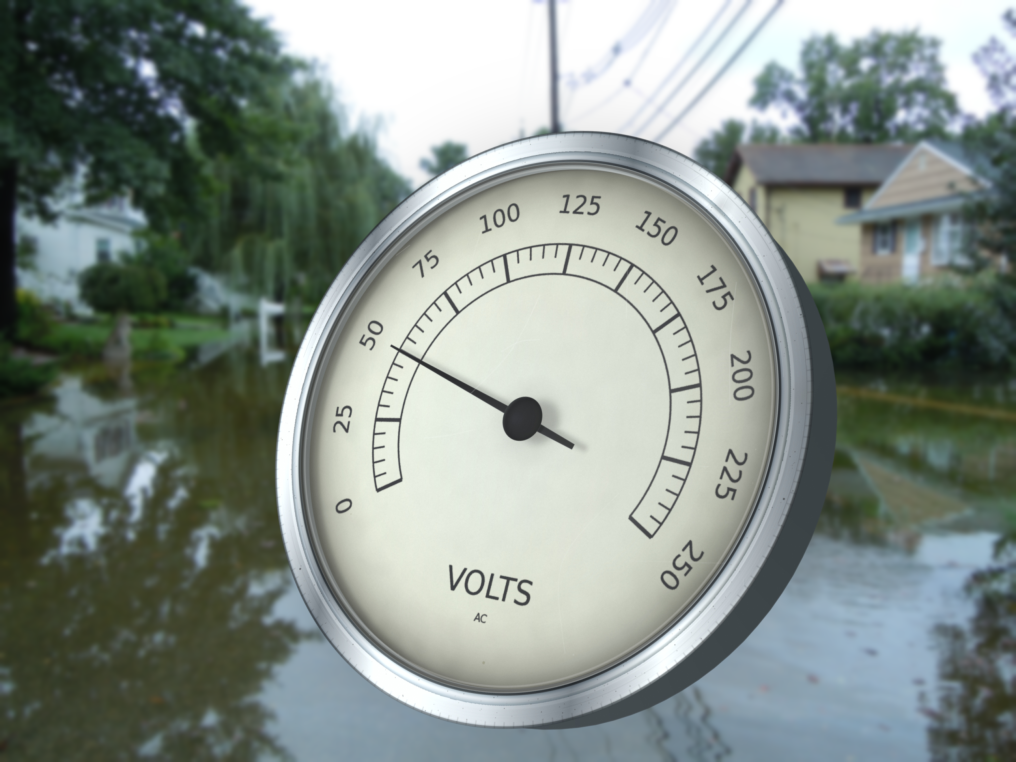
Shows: 50; V
